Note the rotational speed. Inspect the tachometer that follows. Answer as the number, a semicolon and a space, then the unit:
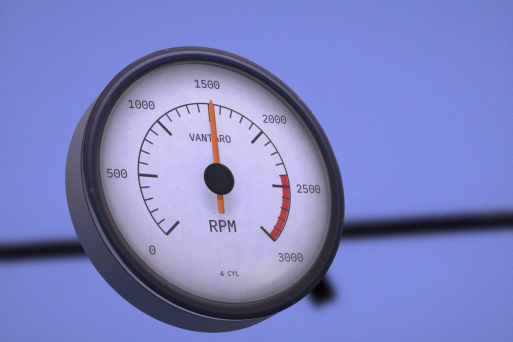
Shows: 1500; rpm
